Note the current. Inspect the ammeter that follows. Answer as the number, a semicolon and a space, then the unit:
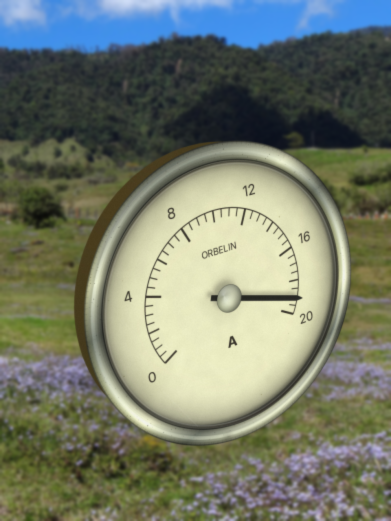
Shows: 19; A
